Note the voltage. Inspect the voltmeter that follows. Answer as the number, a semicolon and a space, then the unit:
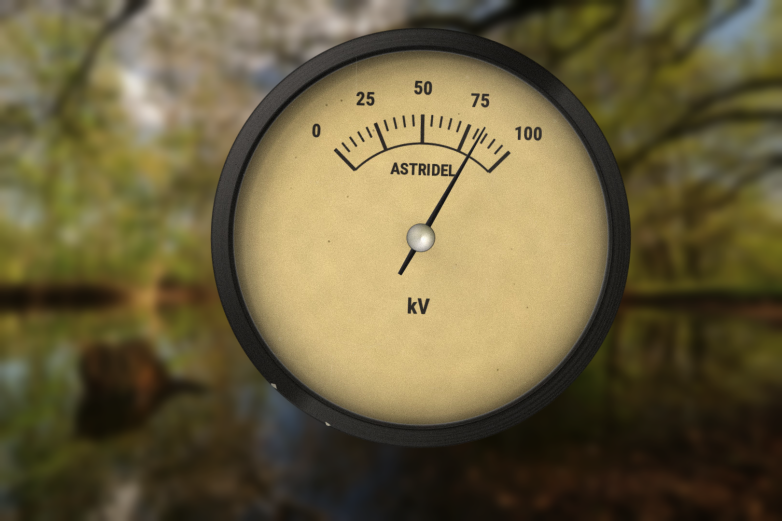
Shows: 82.5; kV
